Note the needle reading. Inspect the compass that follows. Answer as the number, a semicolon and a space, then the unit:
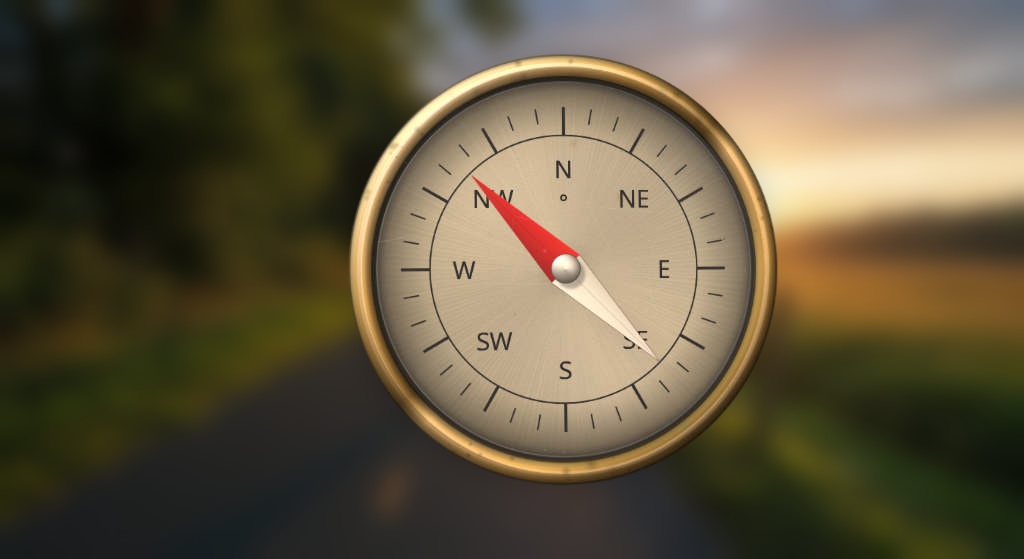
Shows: 315; °
